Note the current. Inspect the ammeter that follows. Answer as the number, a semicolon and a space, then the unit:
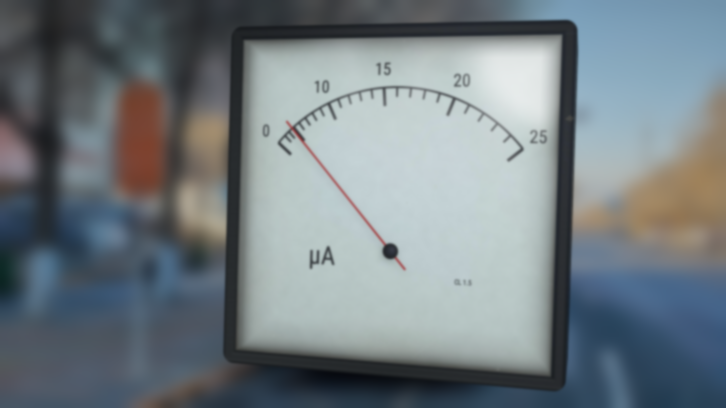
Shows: 5; µA
